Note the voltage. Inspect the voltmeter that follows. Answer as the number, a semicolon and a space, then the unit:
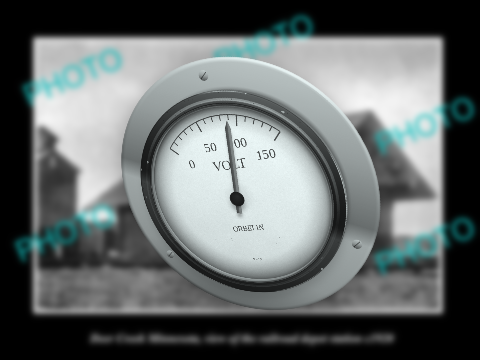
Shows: 90; V
